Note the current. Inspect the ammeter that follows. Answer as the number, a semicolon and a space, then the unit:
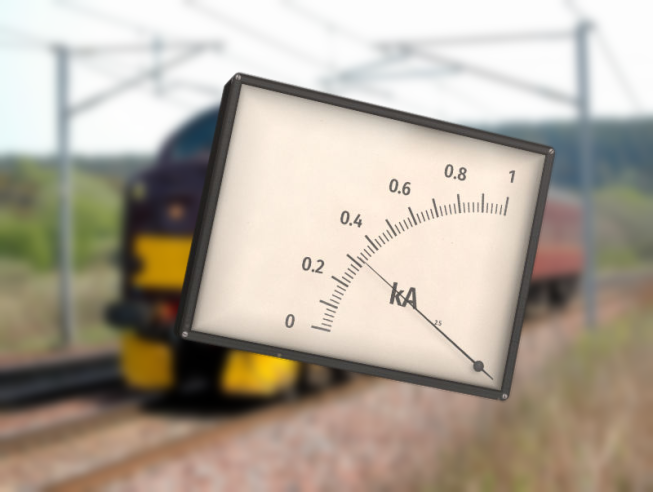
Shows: 0.32; kA
